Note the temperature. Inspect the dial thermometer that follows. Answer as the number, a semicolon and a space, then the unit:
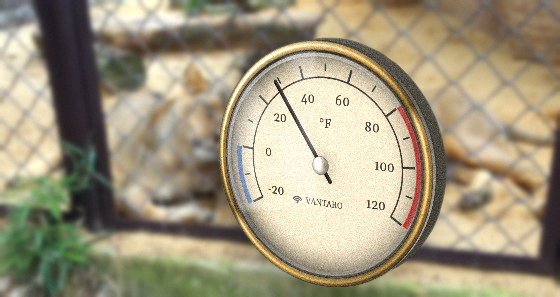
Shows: 30; °F
